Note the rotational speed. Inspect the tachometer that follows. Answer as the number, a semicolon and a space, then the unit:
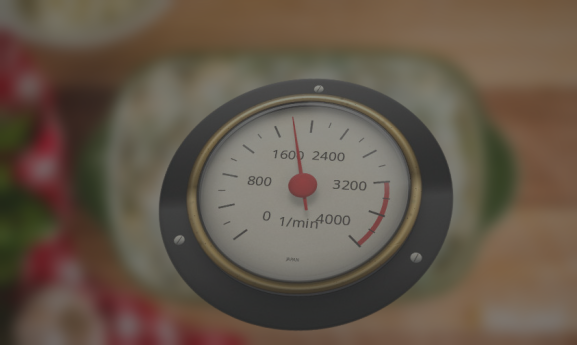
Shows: 1800; rpm
